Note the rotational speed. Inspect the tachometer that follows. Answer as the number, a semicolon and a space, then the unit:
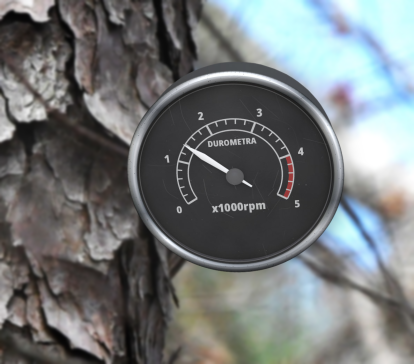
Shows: 1400; rpm
